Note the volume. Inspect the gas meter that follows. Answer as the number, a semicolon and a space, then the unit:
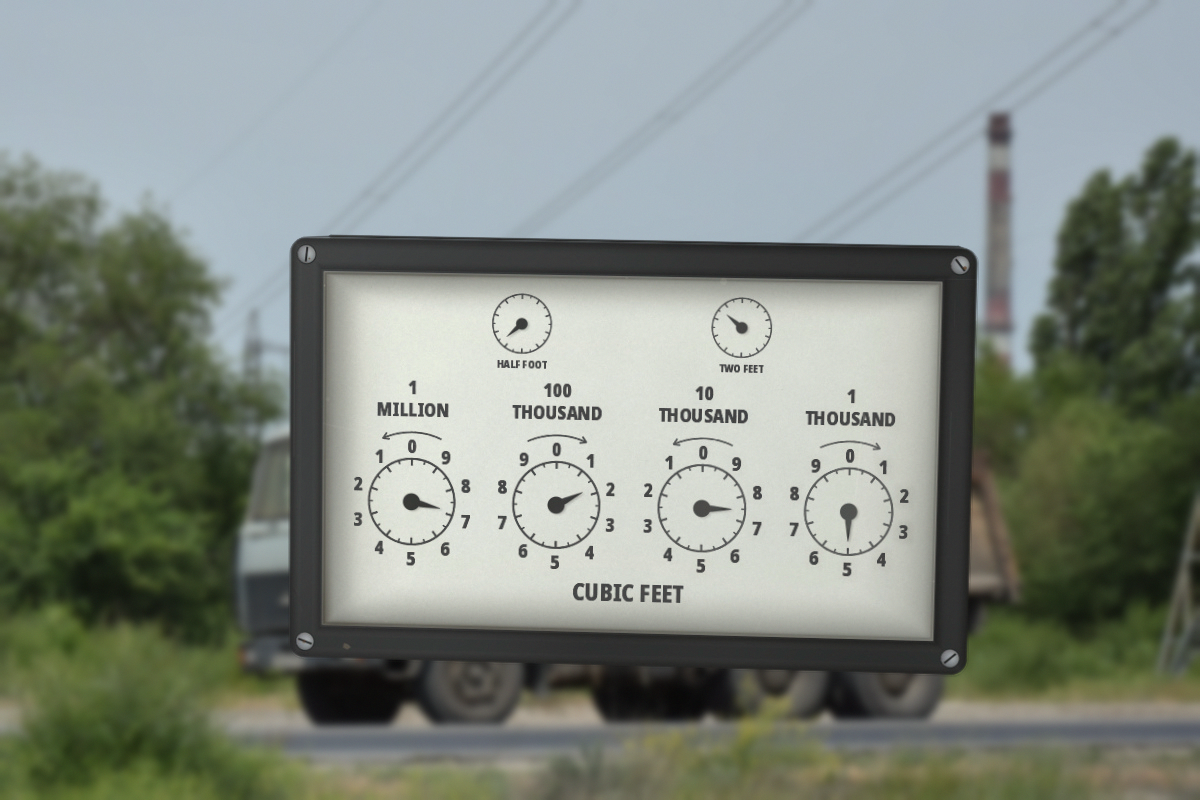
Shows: 717500; ft³
